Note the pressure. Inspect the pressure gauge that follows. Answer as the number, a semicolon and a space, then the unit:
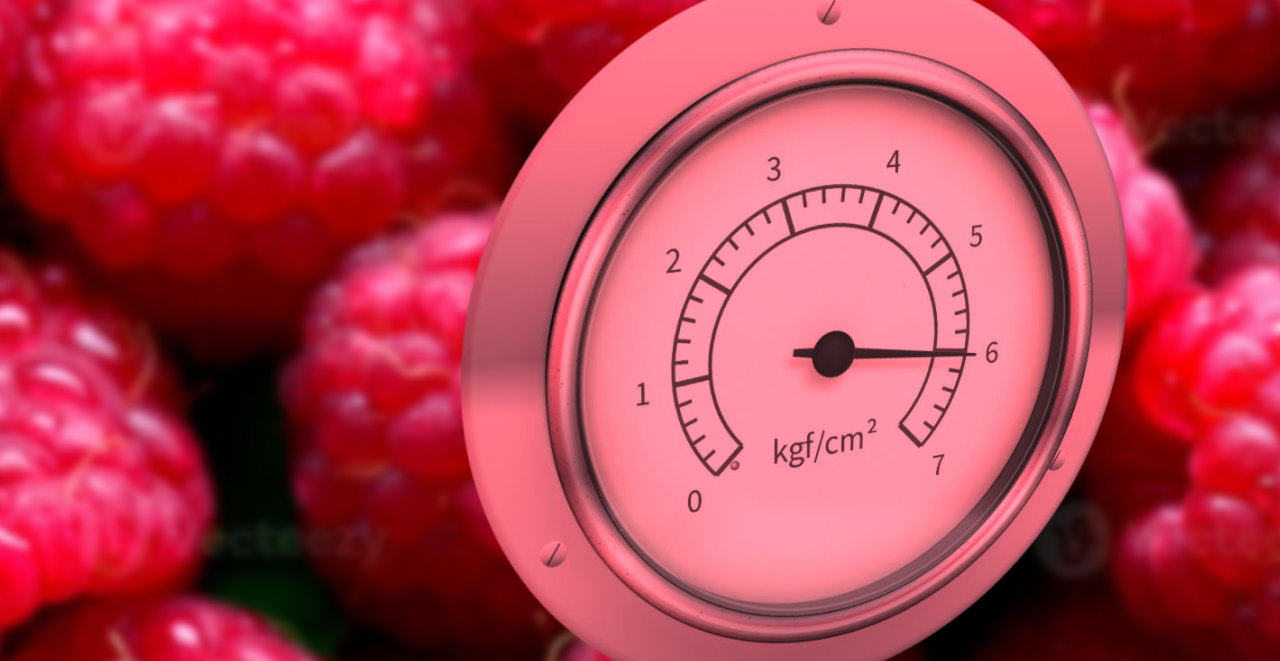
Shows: 6; kg/cm²
